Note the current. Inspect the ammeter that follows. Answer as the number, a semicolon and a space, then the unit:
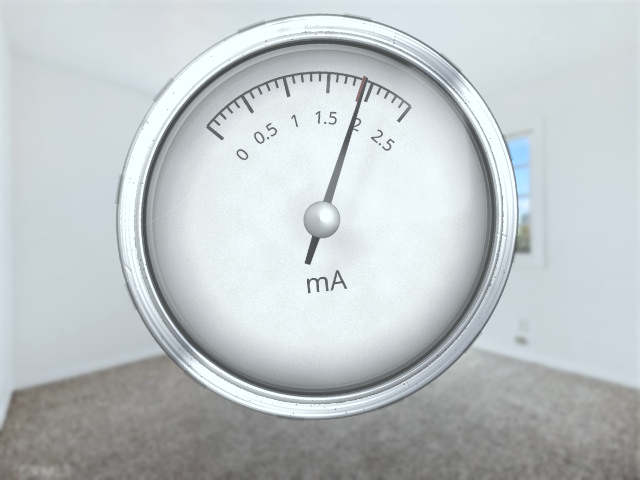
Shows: 1.9; mA
